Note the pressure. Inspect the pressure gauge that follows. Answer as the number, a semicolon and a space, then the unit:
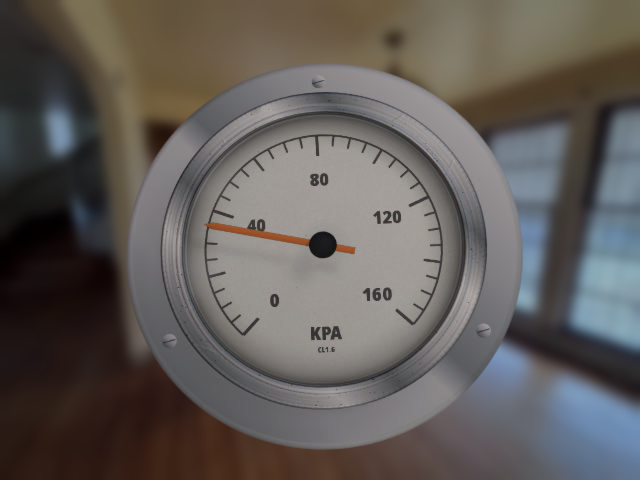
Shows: 35; kPa
